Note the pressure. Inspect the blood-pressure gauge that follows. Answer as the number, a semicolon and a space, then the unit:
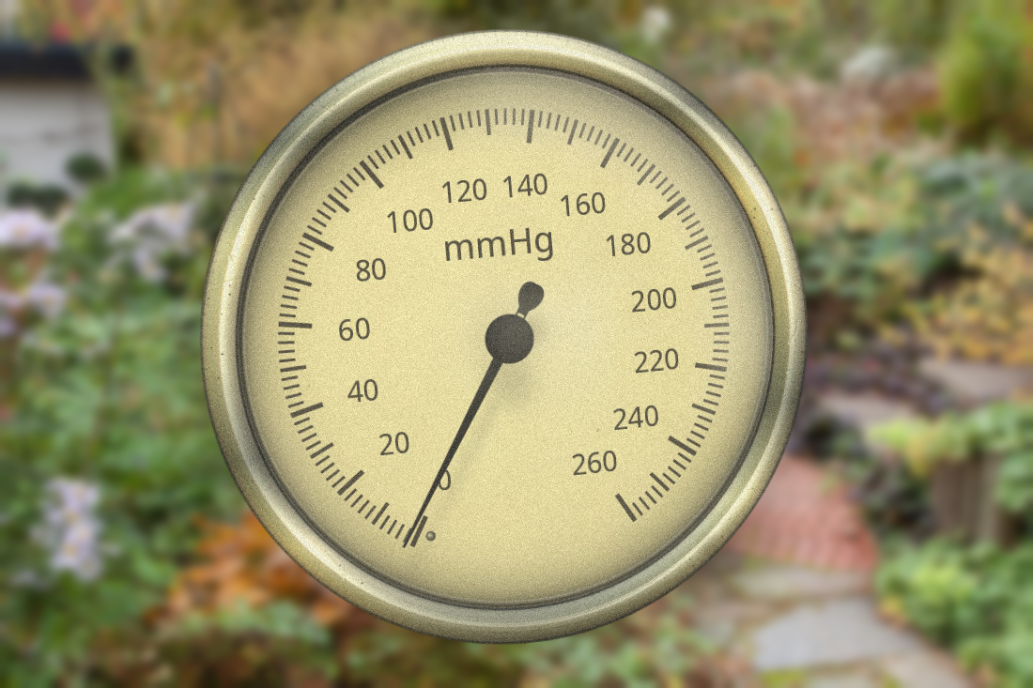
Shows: 2; mmHg
